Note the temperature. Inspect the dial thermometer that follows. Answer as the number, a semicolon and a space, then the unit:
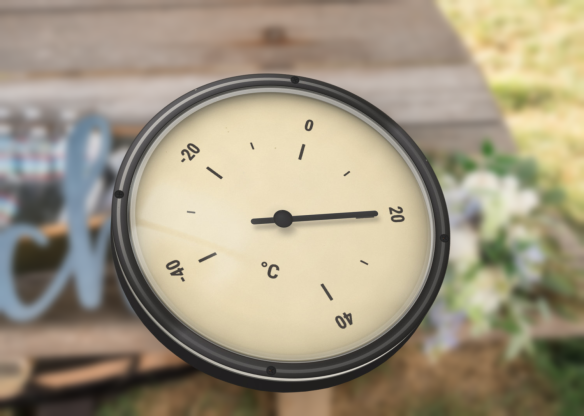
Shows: 20; °C
